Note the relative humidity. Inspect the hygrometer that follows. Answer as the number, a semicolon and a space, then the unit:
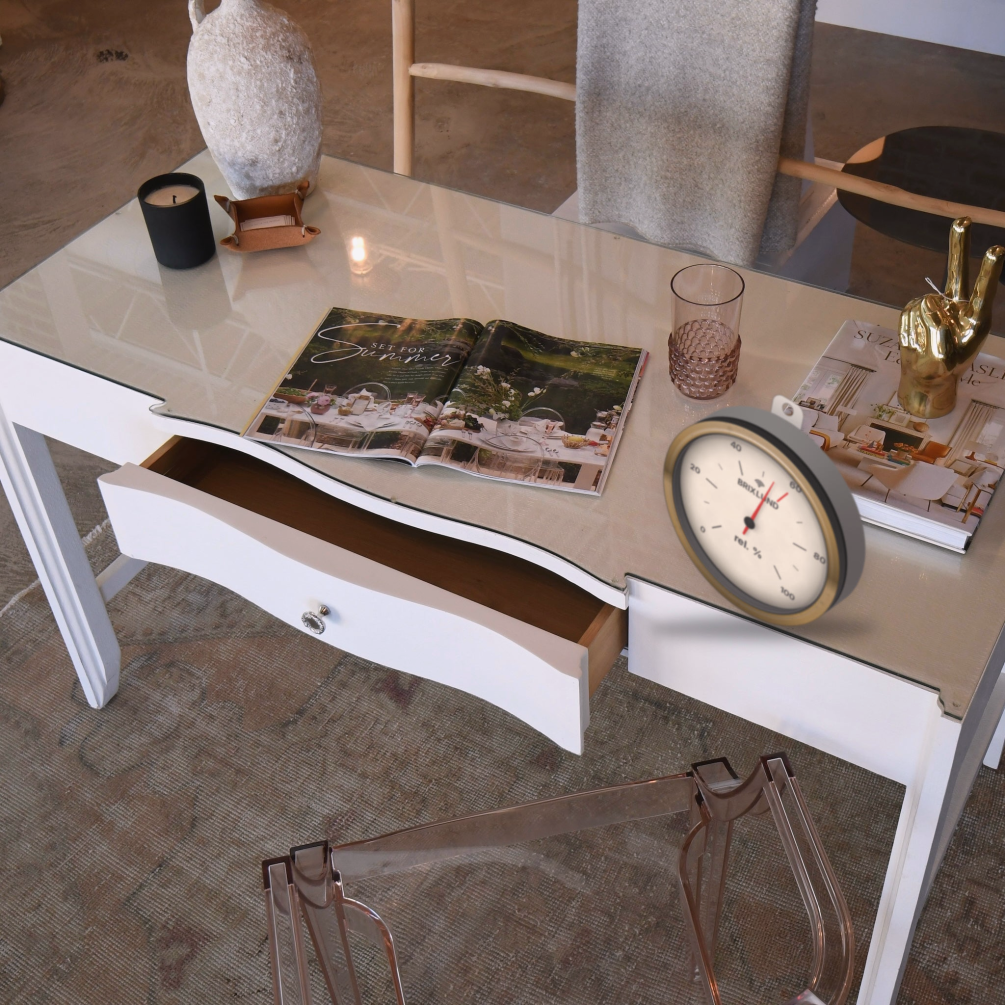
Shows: 55; %
